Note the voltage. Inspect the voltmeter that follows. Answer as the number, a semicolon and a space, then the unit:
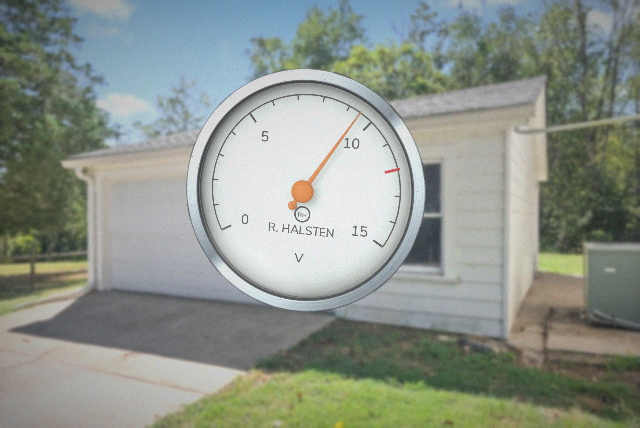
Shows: 9.5; V
